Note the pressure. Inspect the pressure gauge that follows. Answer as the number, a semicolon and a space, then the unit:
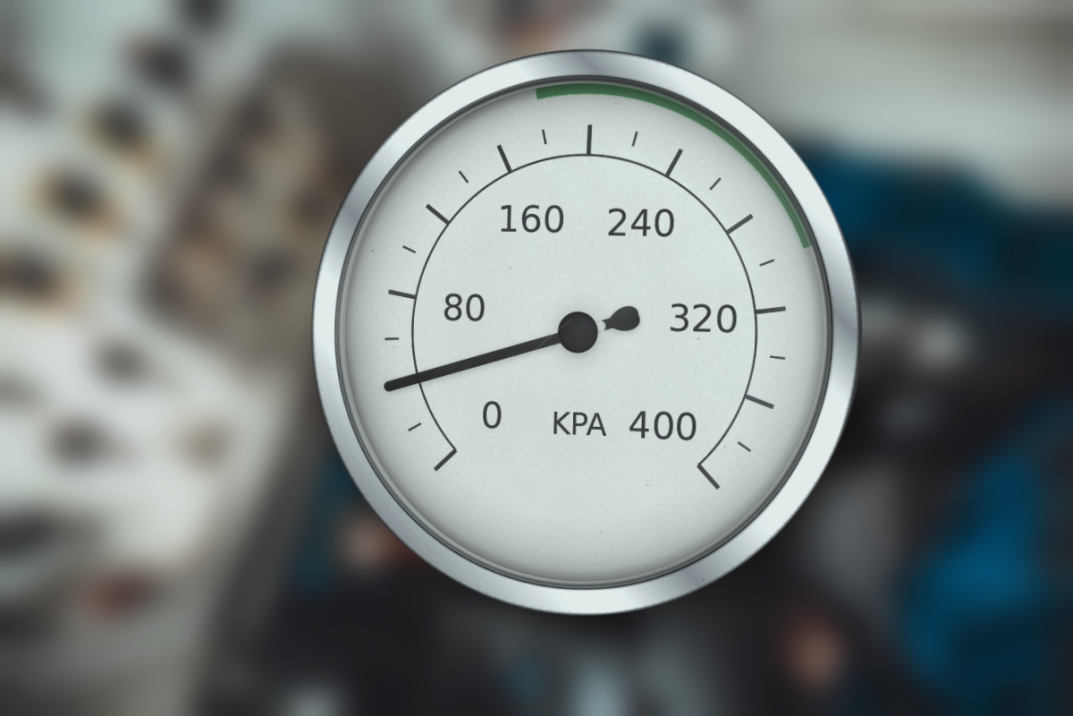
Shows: 40; kPa
